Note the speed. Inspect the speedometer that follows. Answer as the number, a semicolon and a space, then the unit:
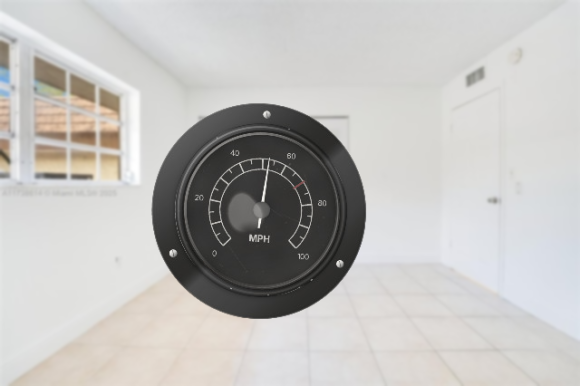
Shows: 52.5; mph
